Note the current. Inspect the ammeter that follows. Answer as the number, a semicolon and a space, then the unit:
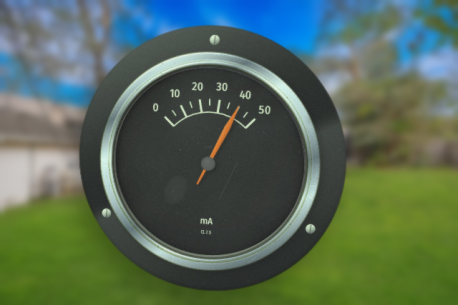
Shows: 40; mA
